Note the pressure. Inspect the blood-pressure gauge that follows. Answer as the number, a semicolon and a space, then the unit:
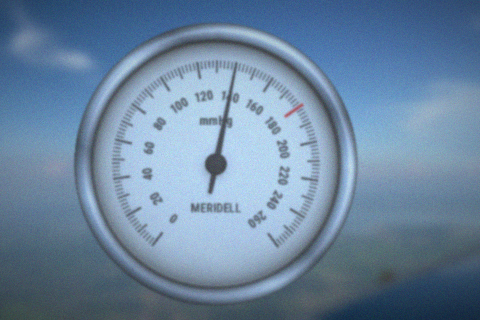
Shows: 140; mmHg
